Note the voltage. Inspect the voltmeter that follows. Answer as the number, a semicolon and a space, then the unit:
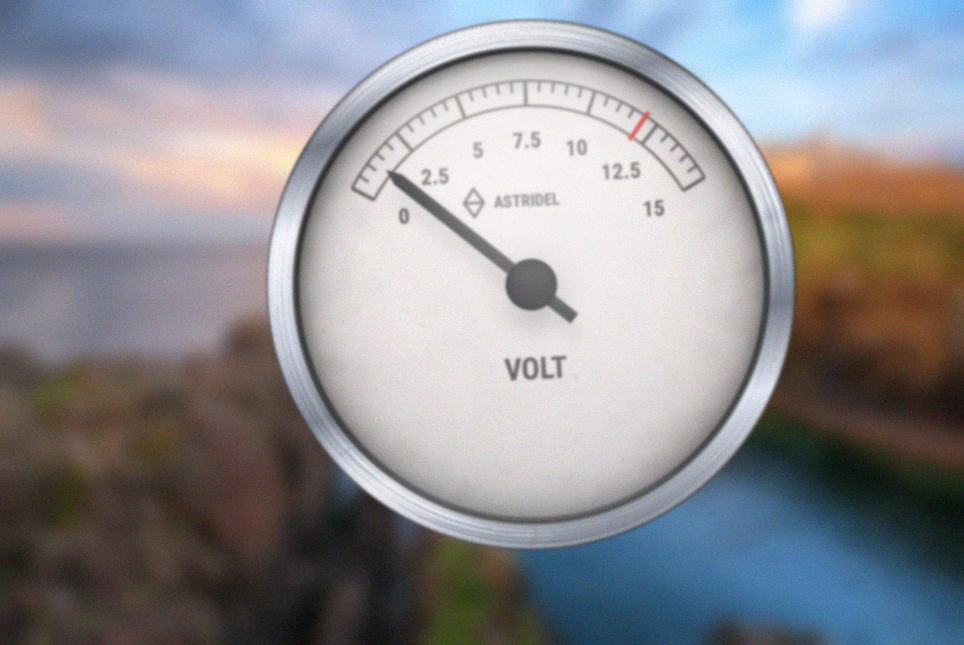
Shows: 1.25; V
